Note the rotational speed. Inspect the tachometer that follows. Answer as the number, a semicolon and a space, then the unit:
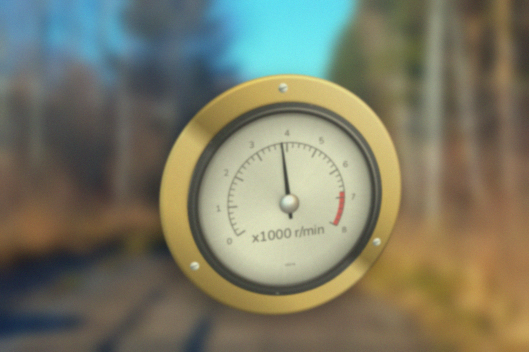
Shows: 3800; rpm
